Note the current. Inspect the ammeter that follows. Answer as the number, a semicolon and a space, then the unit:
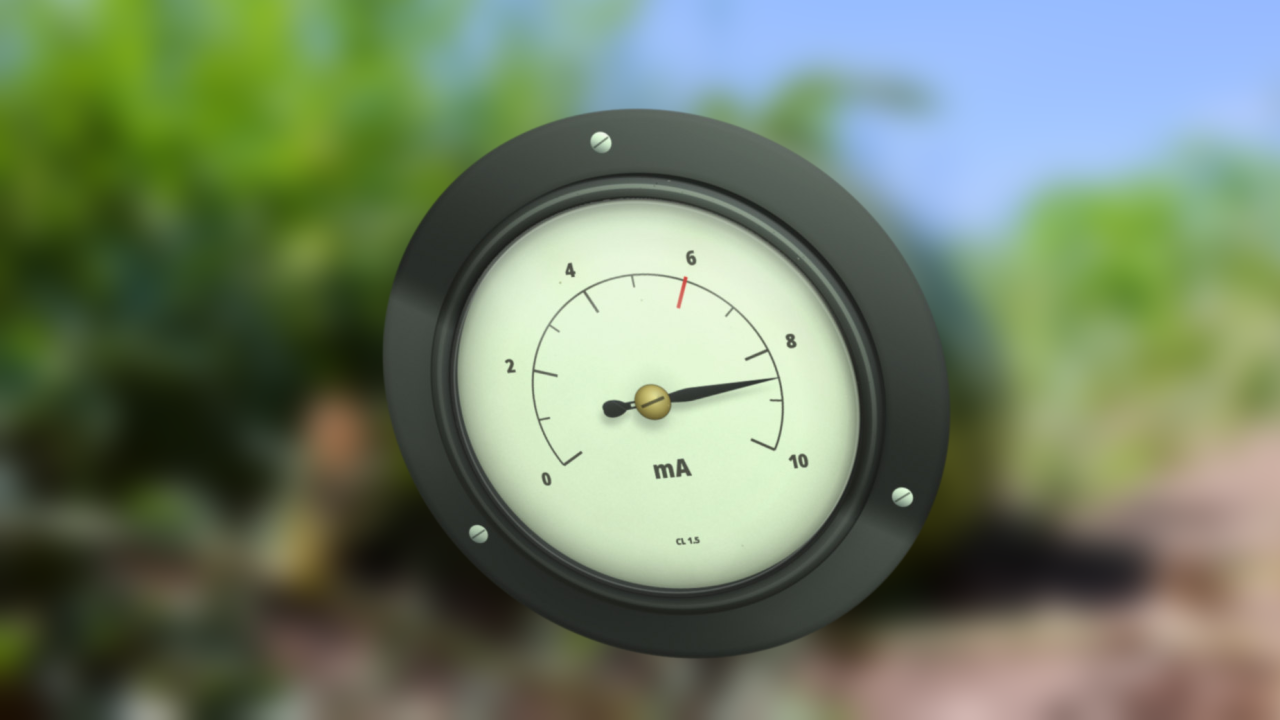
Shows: 8.5; mA
